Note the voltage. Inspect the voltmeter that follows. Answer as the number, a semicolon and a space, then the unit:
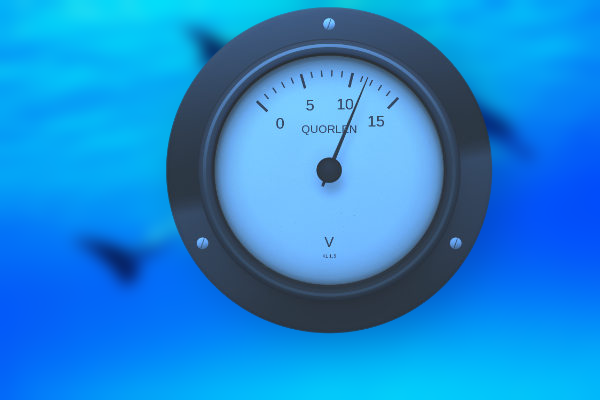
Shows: 11.5; V
